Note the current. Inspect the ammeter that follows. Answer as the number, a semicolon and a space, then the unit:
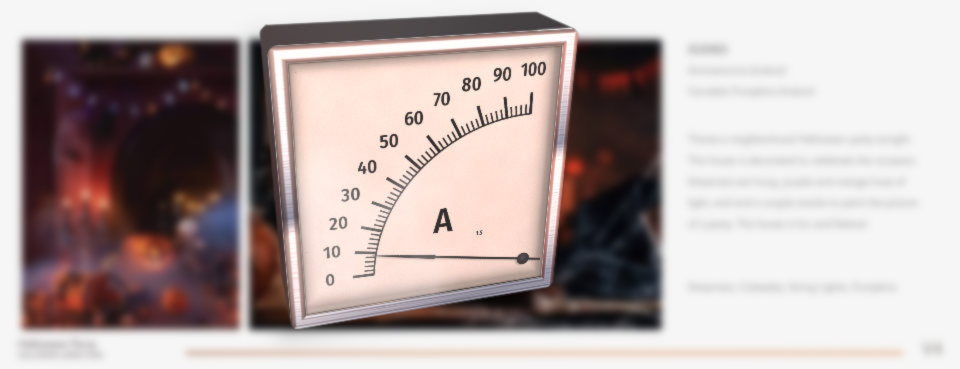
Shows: 10; A
